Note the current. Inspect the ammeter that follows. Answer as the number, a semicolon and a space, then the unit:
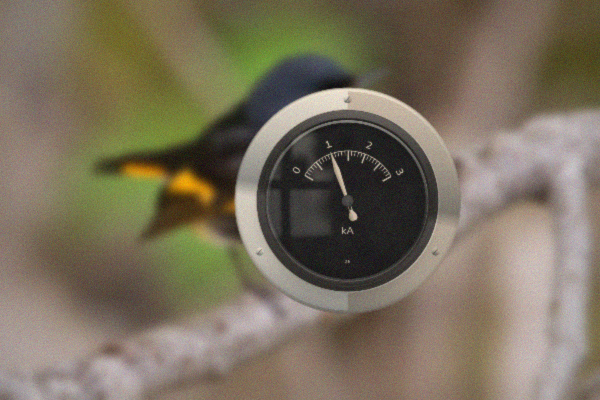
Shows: 1; kA
